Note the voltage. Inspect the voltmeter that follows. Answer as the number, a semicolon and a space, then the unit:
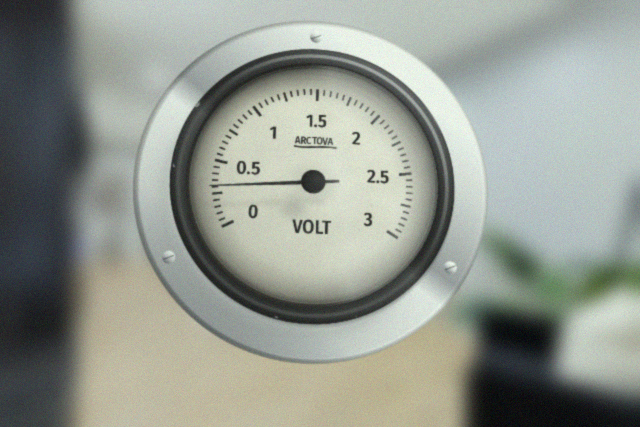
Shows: 0.3; V
